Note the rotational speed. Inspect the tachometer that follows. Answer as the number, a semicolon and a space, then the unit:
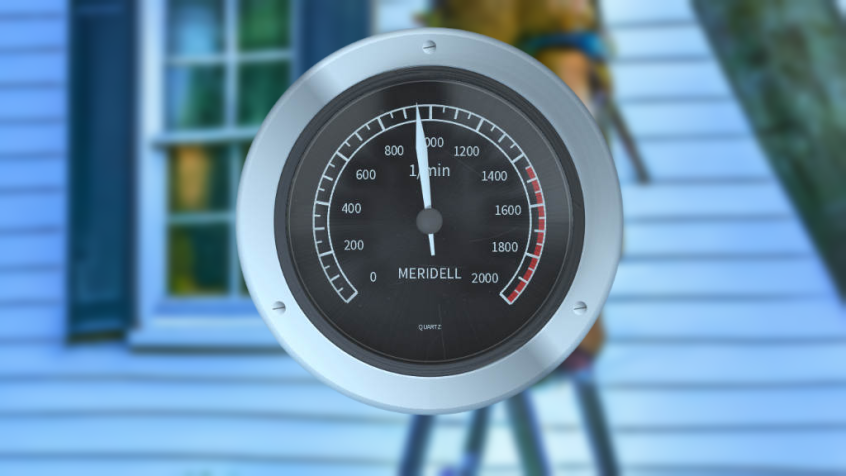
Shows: 950; rpm
